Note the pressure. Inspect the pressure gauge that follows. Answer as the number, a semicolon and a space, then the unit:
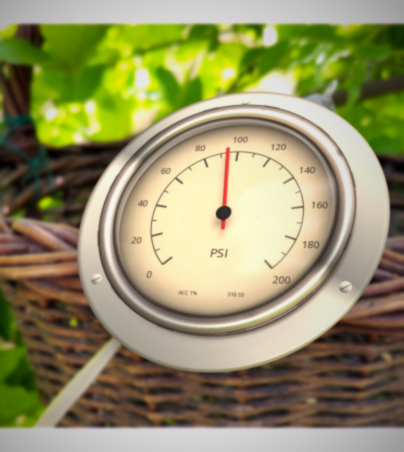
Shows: 95; psi
